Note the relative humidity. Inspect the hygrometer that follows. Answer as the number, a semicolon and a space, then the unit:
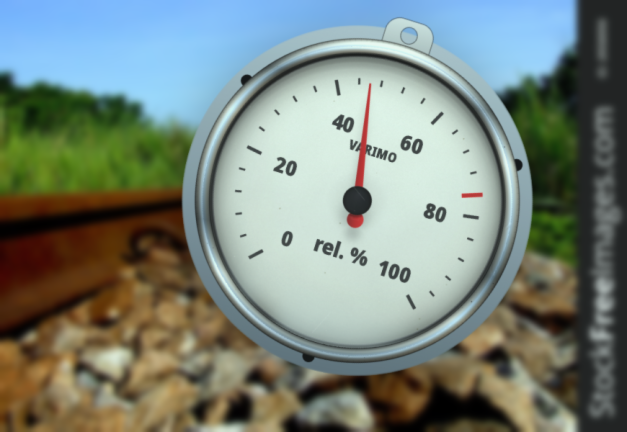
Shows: 46; %
